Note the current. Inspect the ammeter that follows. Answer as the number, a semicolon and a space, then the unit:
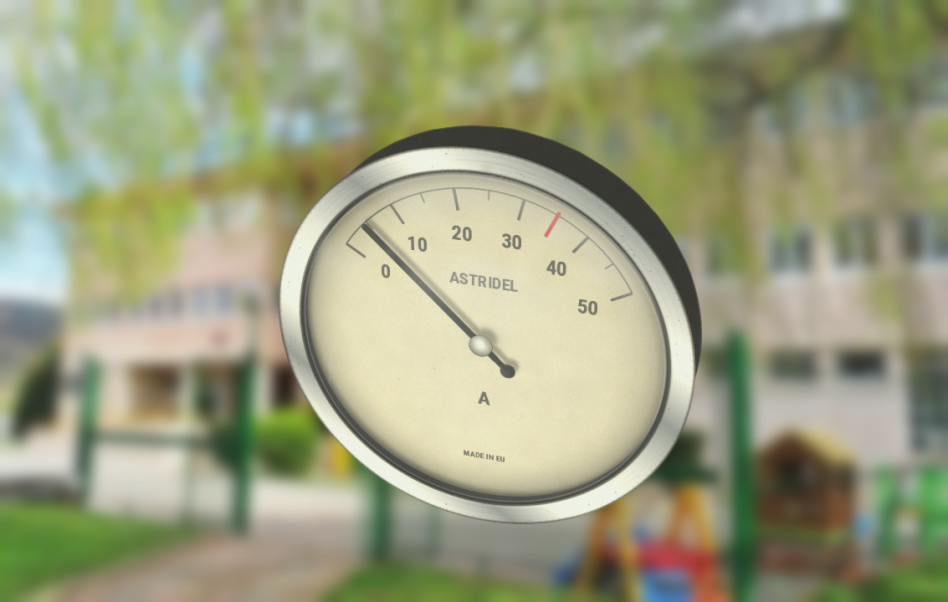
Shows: 5; A
